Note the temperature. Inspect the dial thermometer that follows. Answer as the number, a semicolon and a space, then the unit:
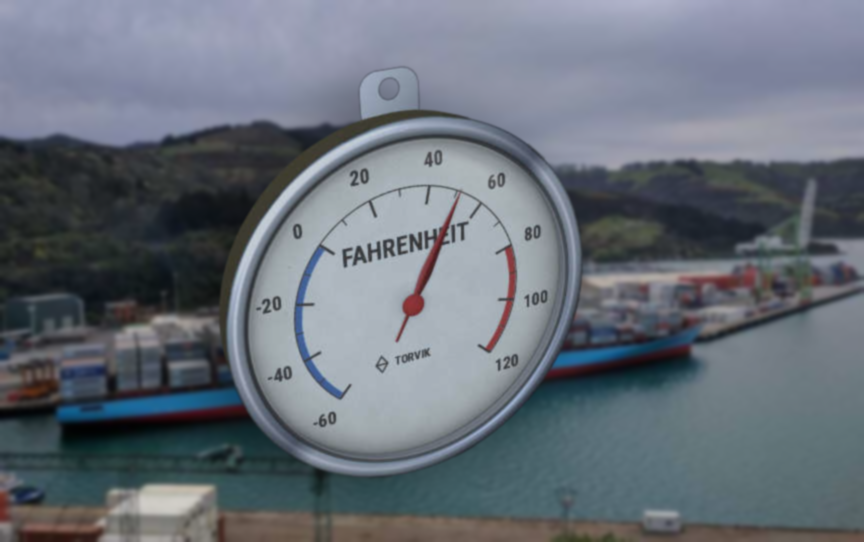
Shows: 50; °F
